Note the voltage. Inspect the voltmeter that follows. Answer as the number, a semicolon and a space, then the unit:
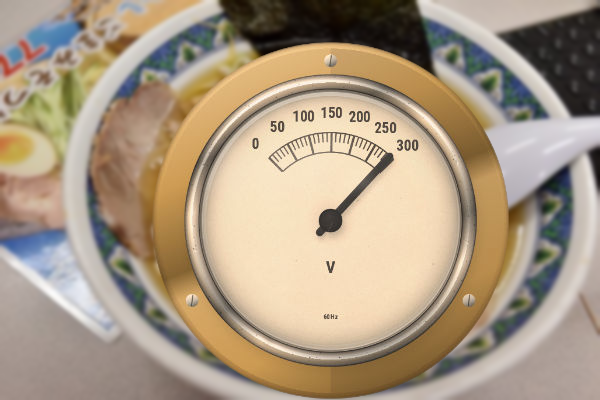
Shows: 290; V
